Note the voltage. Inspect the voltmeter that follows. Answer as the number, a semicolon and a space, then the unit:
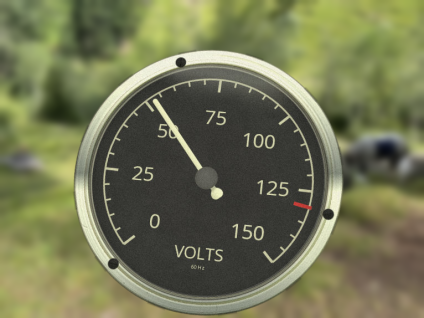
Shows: 52.5; V
